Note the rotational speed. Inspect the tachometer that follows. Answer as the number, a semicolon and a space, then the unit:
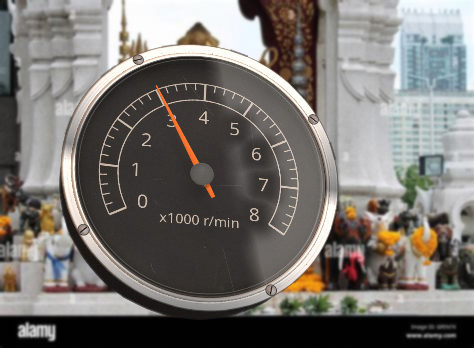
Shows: 3000; rpm
